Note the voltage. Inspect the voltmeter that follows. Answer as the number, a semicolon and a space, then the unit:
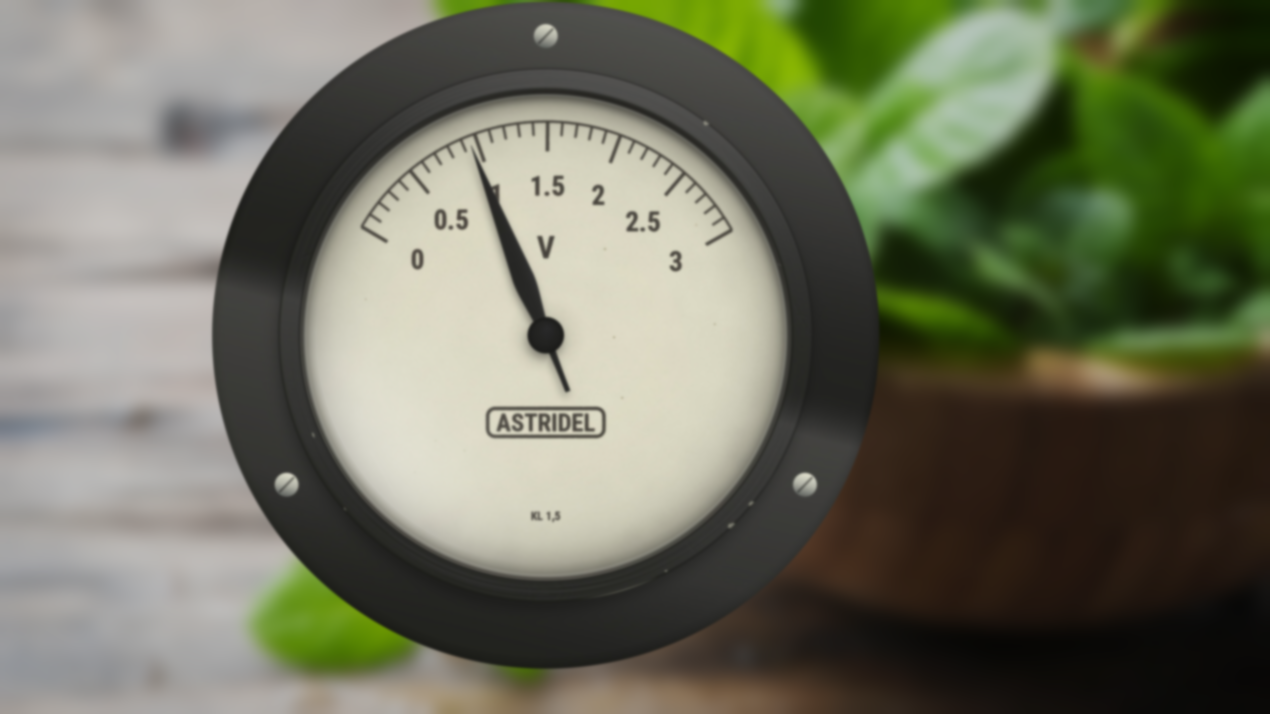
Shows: 0.95; V
